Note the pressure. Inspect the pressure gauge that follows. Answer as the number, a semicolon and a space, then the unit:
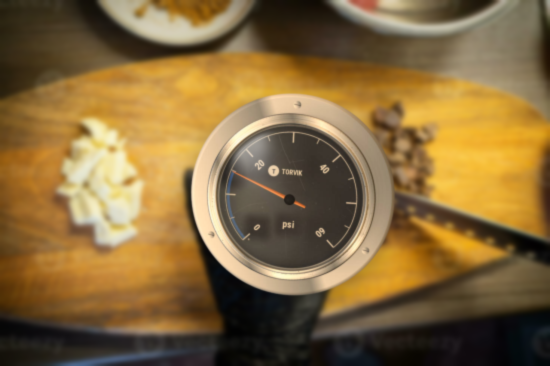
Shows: 15; psi
